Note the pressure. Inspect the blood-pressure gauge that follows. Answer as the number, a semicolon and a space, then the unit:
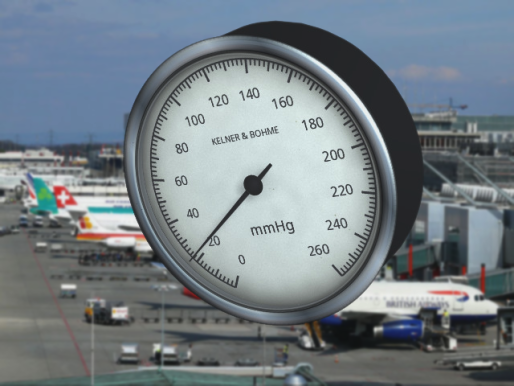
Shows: 22; mmHg
